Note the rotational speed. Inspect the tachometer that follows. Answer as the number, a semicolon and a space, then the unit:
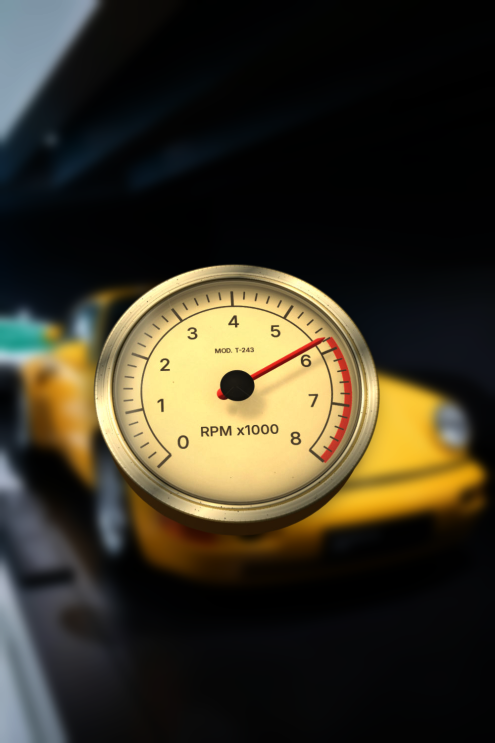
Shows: 5800; rpm
